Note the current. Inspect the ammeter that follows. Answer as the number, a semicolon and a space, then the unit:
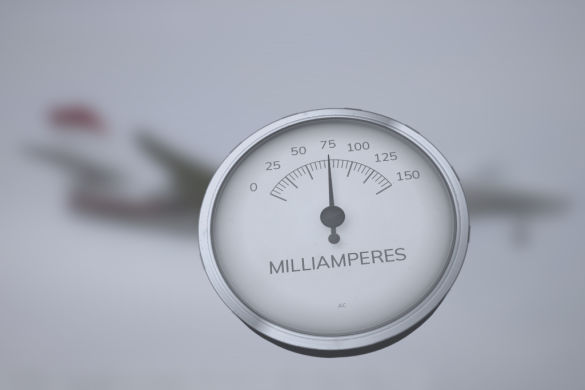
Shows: 75; mA
